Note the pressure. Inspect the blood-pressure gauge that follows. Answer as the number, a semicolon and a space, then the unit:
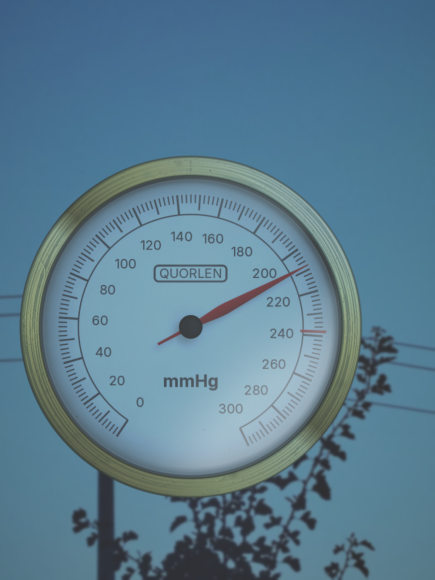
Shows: 208; mmHg
